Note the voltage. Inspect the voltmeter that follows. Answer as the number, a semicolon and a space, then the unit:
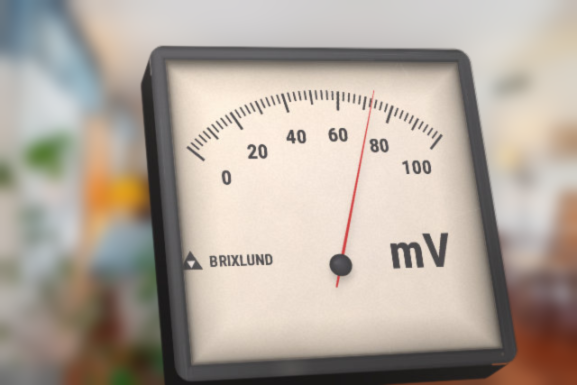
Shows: 72; mV
